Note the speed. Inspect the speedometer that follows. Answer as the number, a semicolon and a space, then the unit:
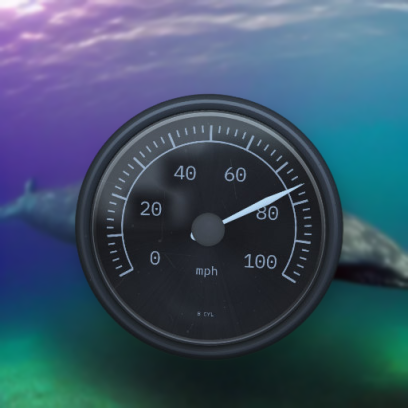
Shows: 76; mph
